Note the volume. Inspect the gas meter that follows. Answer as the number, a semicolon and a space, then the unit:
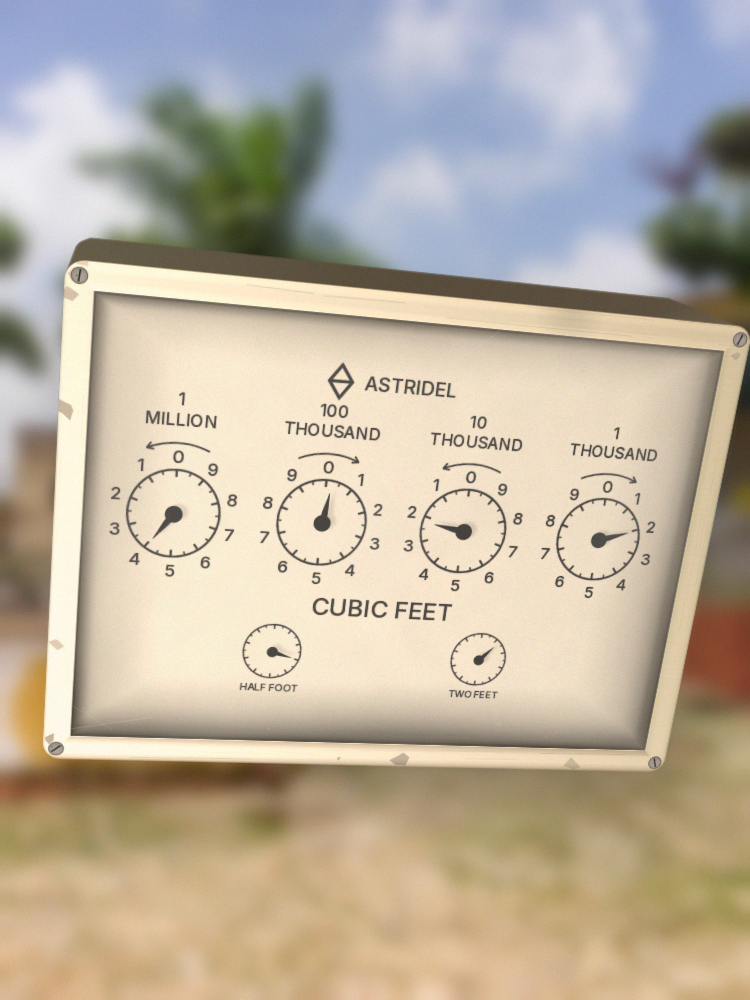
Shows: 402200; ft³
